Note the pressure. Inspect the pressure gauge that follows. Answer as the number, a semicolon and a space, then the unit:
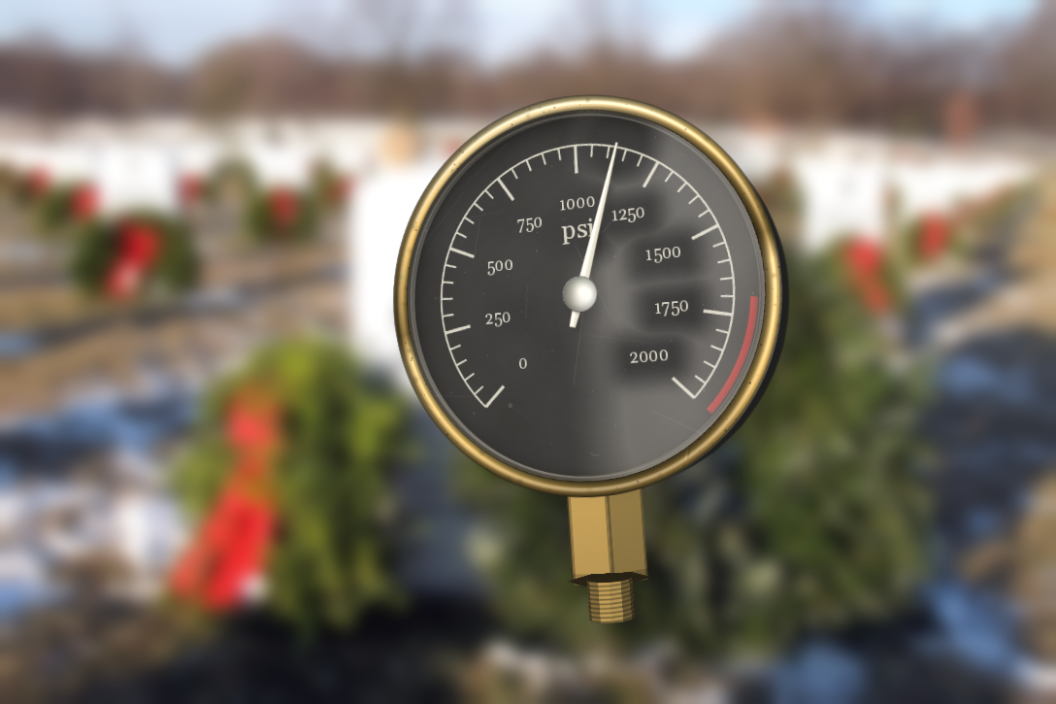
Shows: 1125; psi
